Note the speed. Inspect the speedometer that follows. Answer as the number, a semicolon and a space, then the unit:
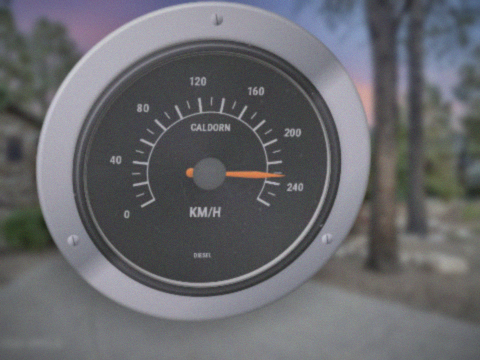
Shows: 230; km/h
